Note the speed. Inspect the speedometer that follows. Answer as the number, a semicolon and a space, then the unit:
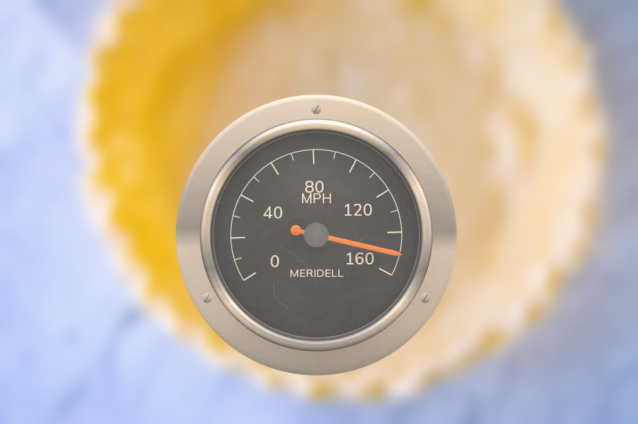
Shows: 150; mph
